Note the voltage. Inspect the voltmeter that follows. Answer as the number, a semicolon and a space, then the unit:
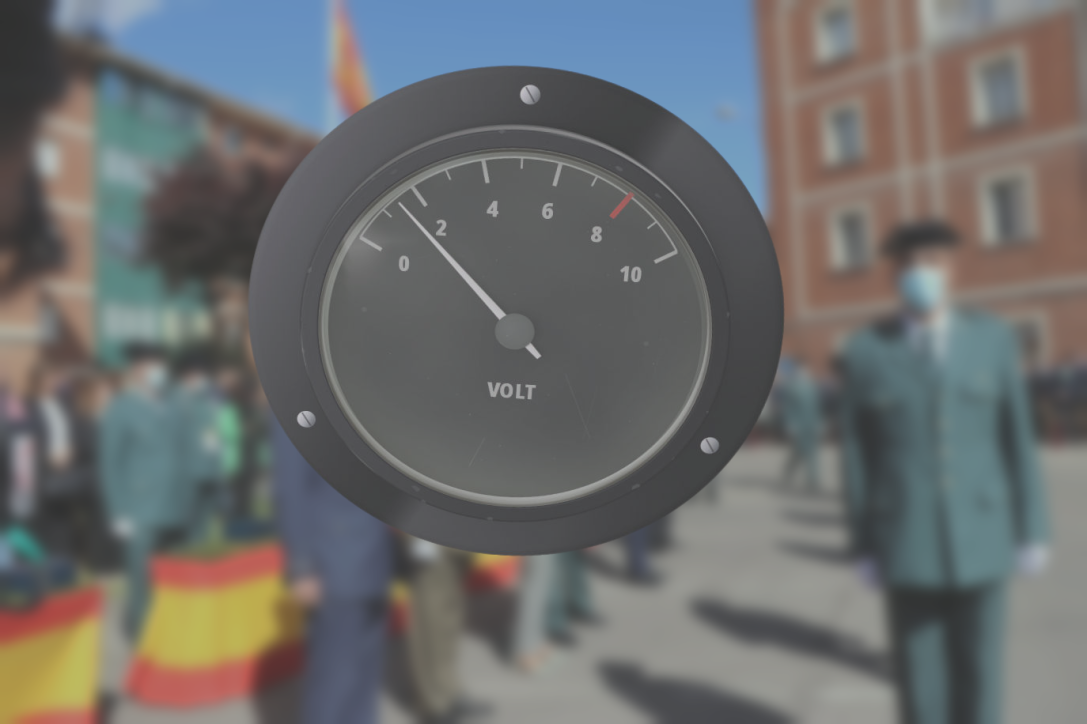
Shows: 1.5; V
